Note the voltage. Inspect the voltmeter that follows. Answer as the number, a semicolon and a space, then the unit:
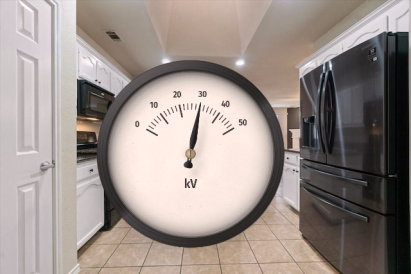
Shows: 30; kV
